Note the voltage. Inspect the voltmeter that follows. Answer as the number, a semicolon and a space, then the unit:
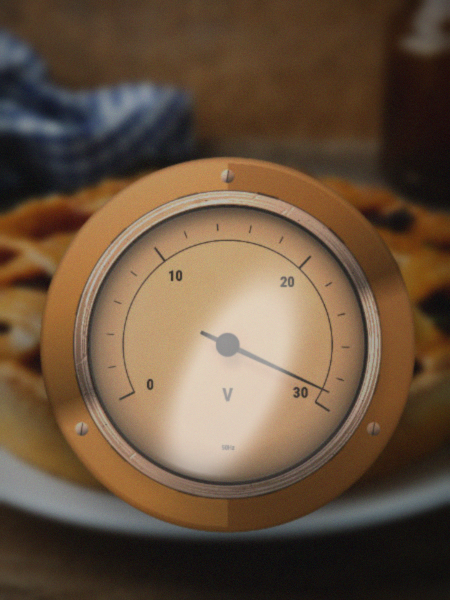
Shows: 29; V
